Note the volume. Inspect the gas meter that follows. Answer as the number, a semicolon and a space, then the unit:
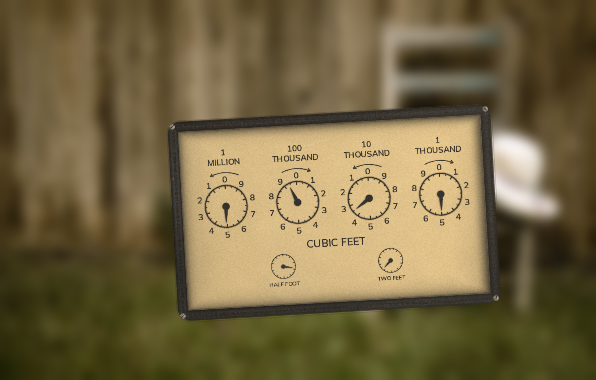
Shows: 493500; ft³
